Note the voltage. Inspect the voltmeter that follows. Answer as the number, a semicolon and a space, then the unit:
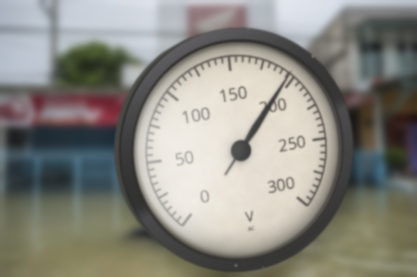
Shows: 195; V
